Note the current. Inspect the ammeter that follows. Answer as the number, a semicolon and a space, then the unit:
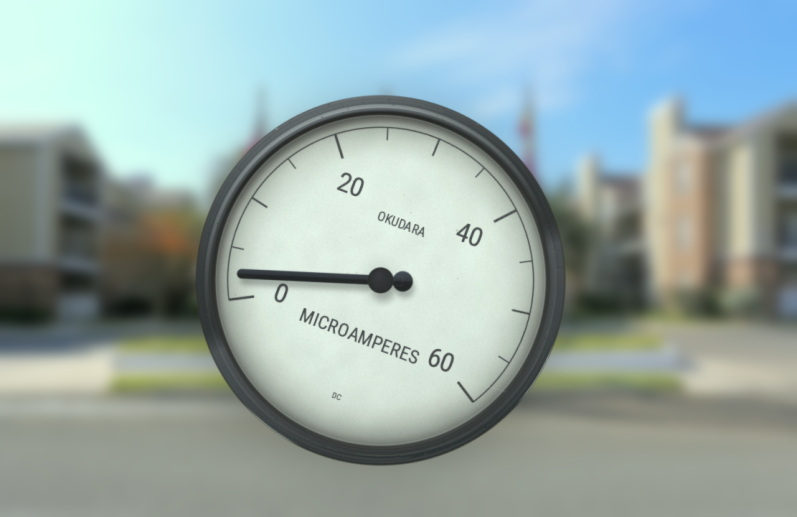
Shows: 2.5; µA
